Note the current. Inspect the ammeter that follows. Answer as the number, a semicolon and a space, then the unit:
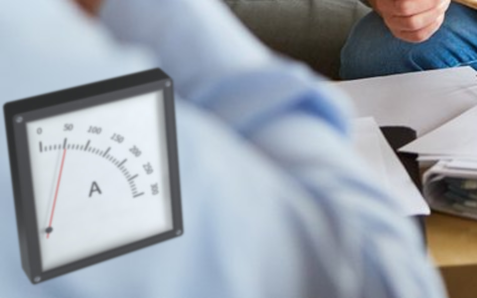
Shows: 50; A
